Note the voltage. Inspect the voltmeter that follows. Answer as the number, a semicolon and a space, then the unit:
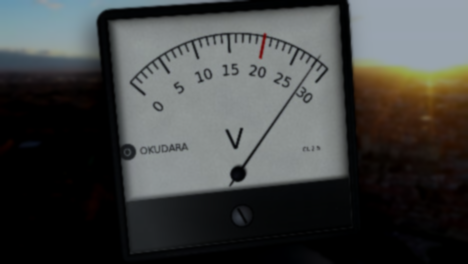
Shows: 28; V
